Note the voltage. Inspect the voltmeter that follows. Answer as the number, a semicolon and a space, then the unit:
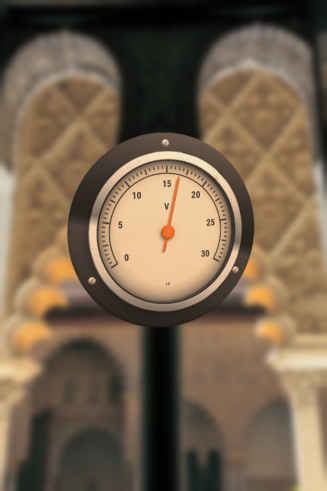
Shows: 16.5; V
